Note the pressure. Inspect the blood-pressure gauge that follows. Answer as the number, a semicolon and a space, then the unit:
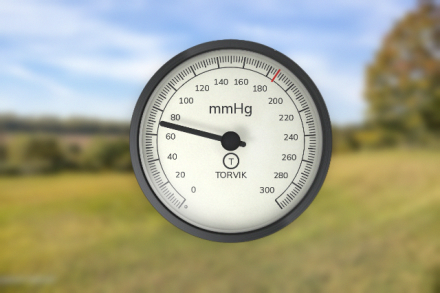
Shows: 70; mmHg
